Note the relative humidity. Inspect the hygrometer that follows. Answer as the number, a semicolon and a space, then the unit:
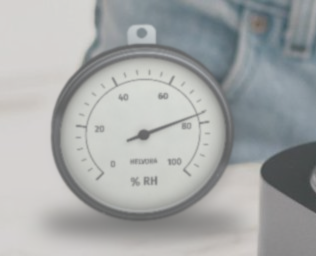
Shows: 76; %
